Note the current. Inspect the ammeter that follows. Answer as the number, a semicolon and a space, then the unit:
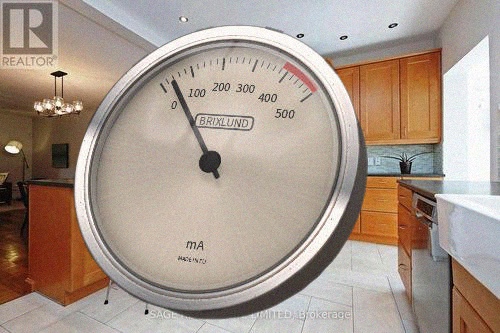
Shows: 40; mA
